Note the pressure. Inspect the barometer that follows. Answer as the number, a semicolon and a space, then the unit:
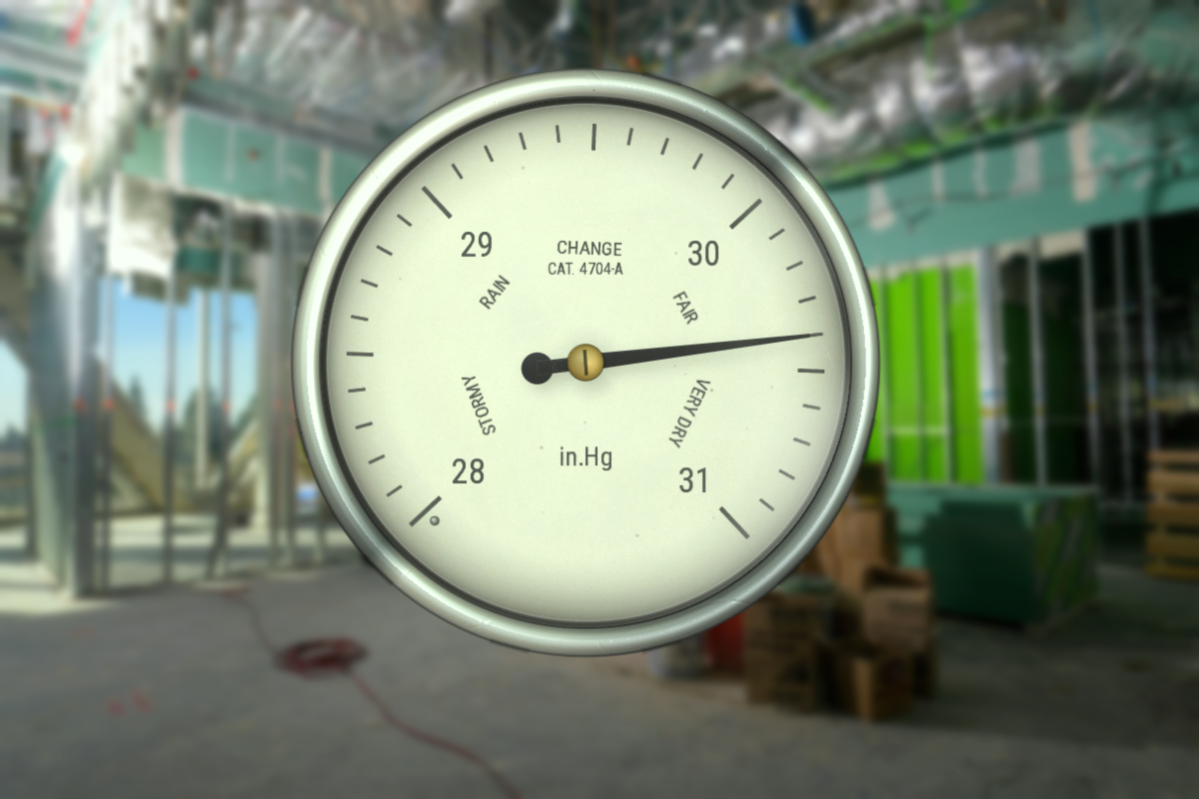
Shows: 30.4; inHg
